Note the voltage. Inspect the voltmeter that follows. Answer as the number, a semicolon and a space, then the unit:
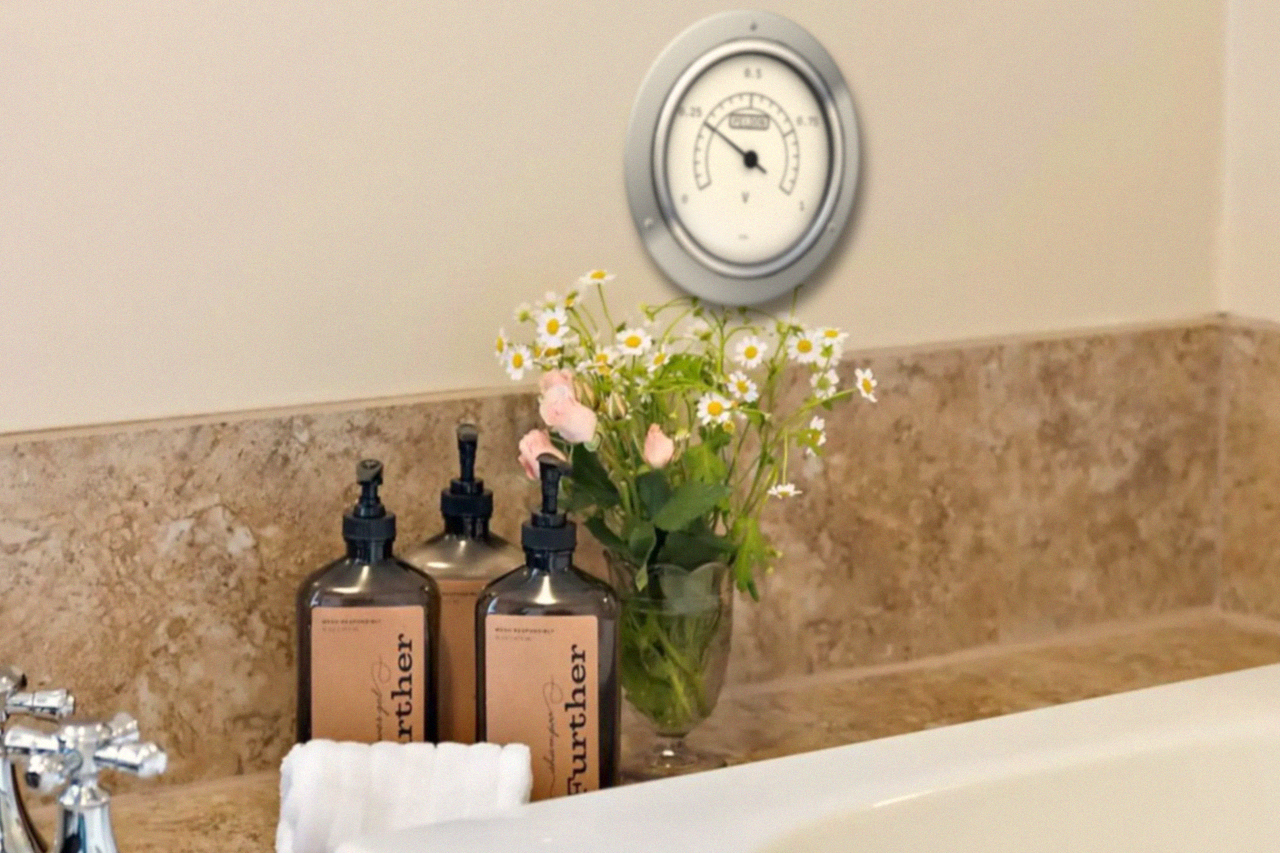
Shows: 0.25; V
